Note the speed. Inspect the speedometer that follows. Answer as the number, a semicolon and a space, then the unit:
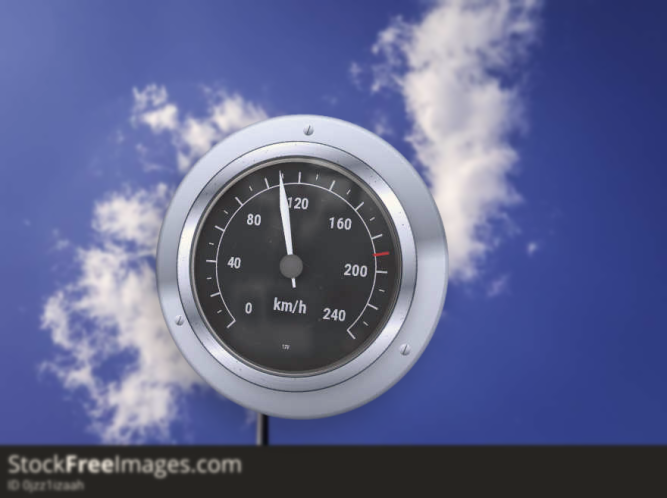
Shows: 110; km/h
